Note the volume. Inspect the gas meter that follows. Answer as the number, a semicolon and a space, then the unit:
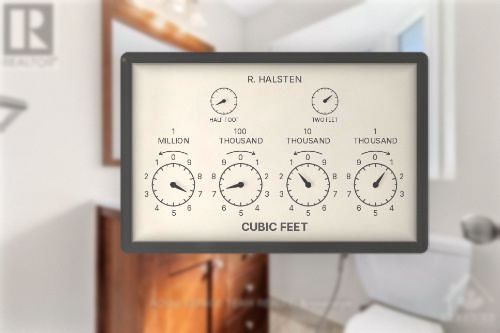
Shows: 671100; ft³
